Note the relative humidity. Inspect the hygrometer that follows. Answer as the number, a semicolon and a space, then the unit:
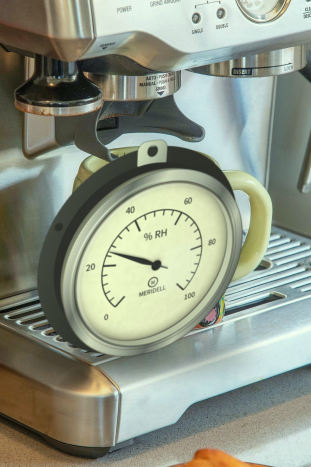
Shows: 26; %
